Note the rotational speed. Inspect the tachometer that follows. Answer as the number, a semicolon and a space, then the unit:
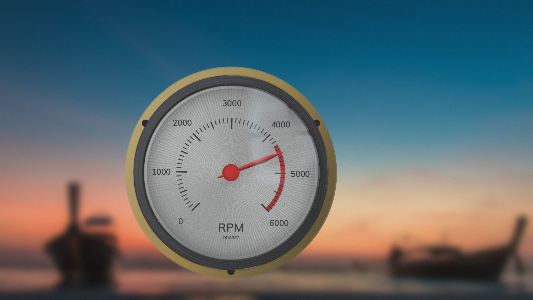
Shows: 4500; rpm
